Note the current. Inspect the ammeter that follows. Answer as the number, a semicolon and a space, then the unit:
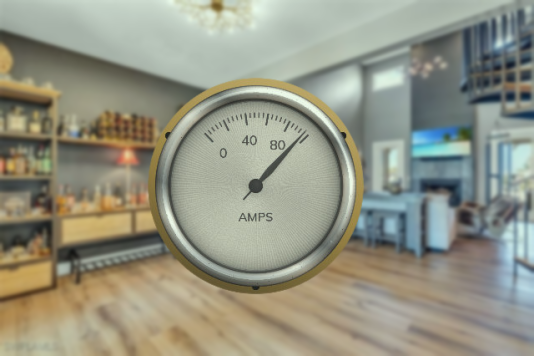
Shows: 96; A
